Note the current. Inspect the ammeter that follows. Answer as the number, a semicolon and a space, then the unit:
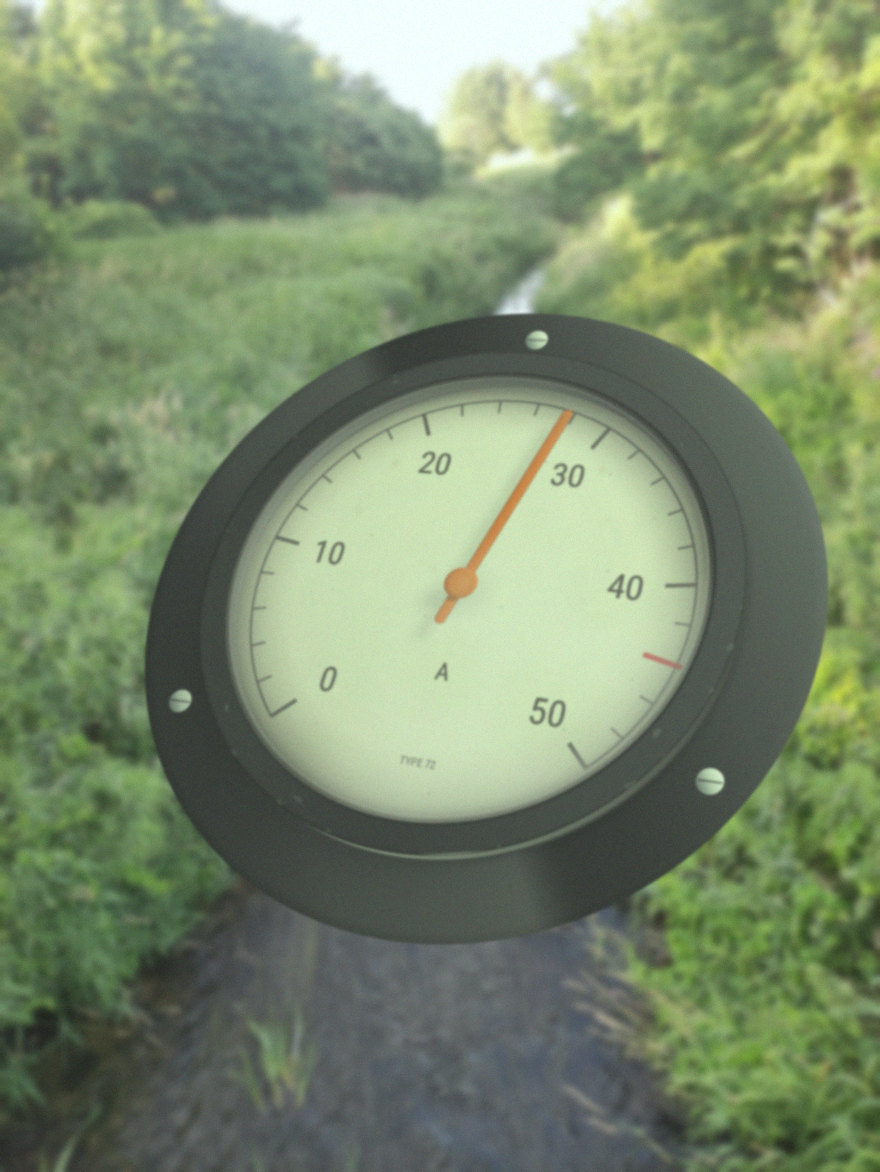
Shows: 28; A
